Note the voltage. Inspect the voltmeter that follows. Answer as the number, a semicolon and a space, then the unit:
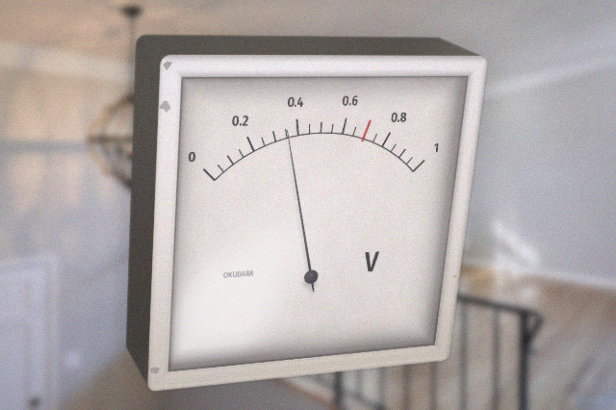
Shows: 0.35; V
